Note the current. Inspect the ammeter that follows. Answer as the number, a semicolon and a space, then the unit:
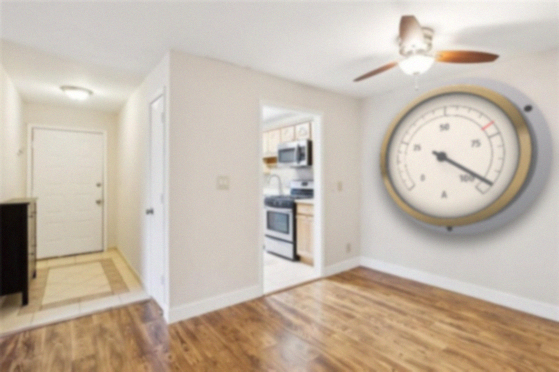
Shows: 95; A
